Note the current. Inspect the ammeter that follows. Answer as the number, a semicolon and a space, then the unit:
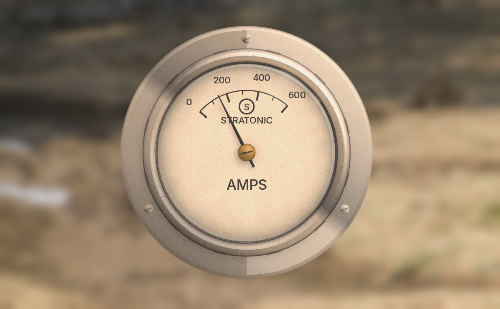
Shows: 150; A
